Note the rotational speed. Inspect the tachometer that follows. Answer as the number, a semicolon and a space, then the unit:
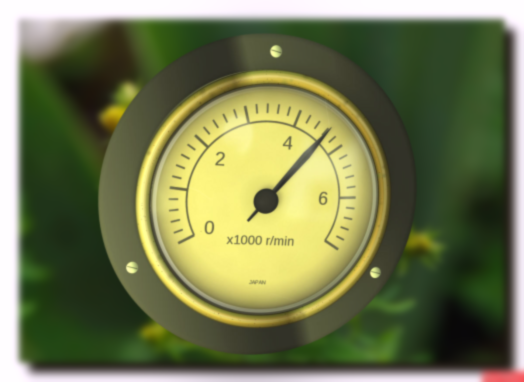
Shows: 4600; rpm
